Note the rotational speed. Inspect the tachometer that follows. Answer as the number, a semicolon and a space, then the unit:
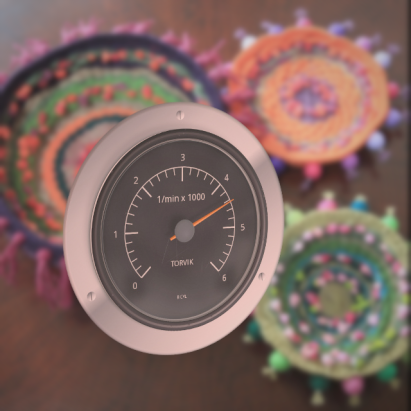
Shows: 4400; rpm
